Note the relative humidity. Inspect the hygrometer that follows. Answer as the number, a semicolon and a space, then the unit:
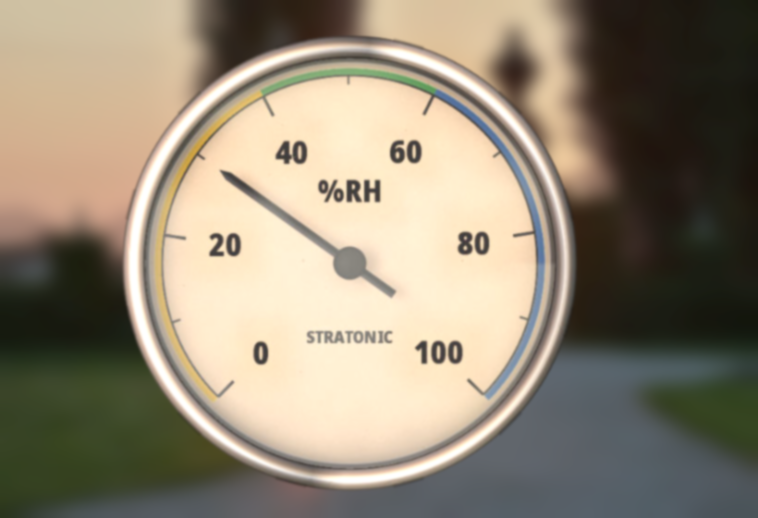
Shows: 30; %
